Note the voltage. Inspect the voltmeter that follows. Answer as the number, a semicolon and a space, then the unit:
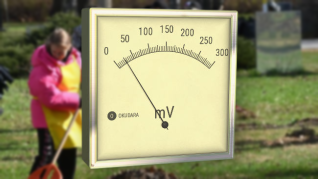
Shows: 25; mV
